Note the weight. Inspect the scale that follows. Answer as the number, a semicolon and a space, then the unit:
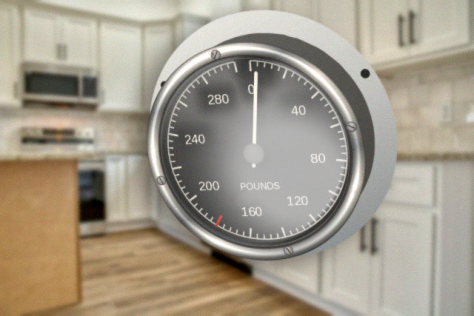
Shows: 4; lb
